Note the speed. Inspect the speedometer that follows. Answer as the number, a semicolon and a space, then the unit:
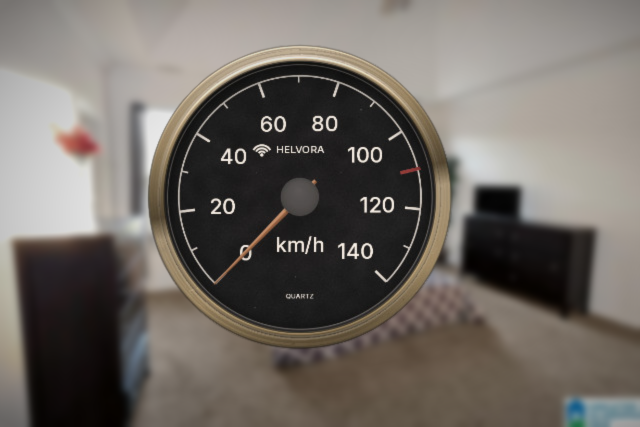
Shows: 0; km/h
